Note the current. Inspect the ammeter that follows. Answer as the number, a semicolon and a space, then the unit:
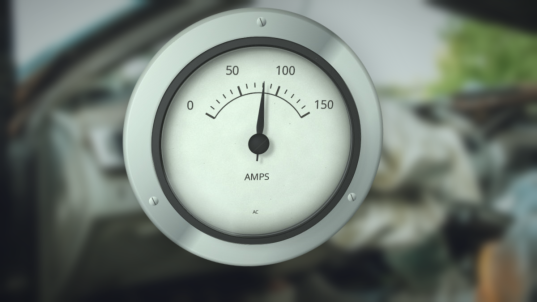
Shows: 80; A
